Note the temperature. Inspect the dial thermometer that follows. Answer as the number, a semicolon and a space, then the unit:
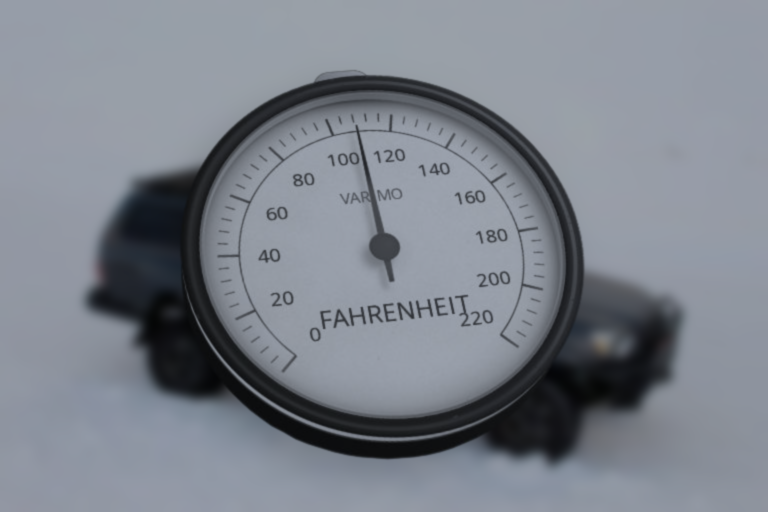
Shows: 108; °F
